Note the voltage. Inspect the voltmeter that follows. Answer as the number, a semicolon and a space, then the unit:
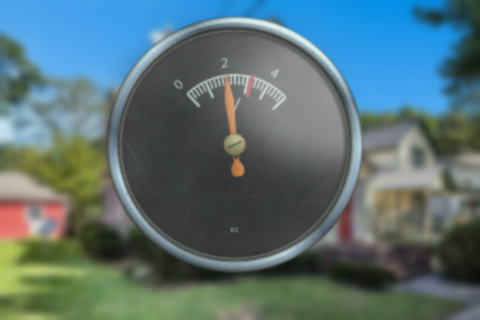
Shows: 2; V
